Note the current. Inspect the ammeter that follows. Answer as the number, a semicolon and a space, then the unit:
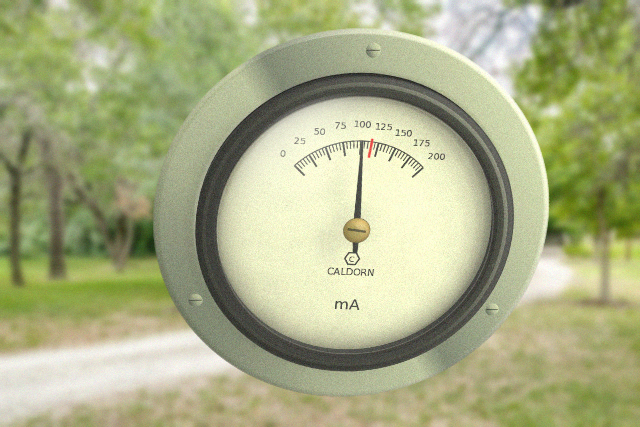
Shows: 100; mA
